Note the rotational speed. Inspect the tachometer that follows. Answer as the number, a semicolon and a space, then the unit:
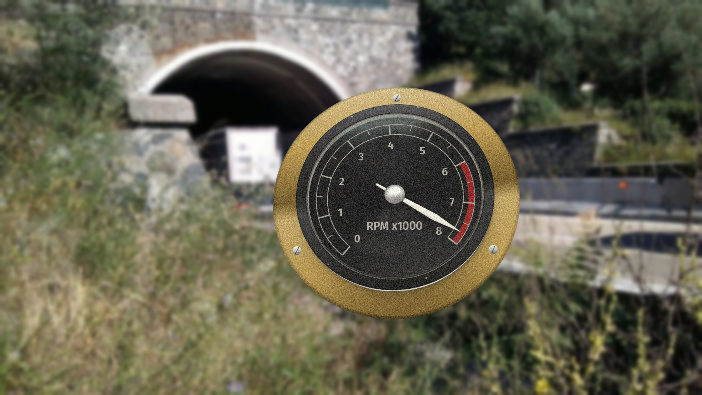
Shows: 7750; rpm
